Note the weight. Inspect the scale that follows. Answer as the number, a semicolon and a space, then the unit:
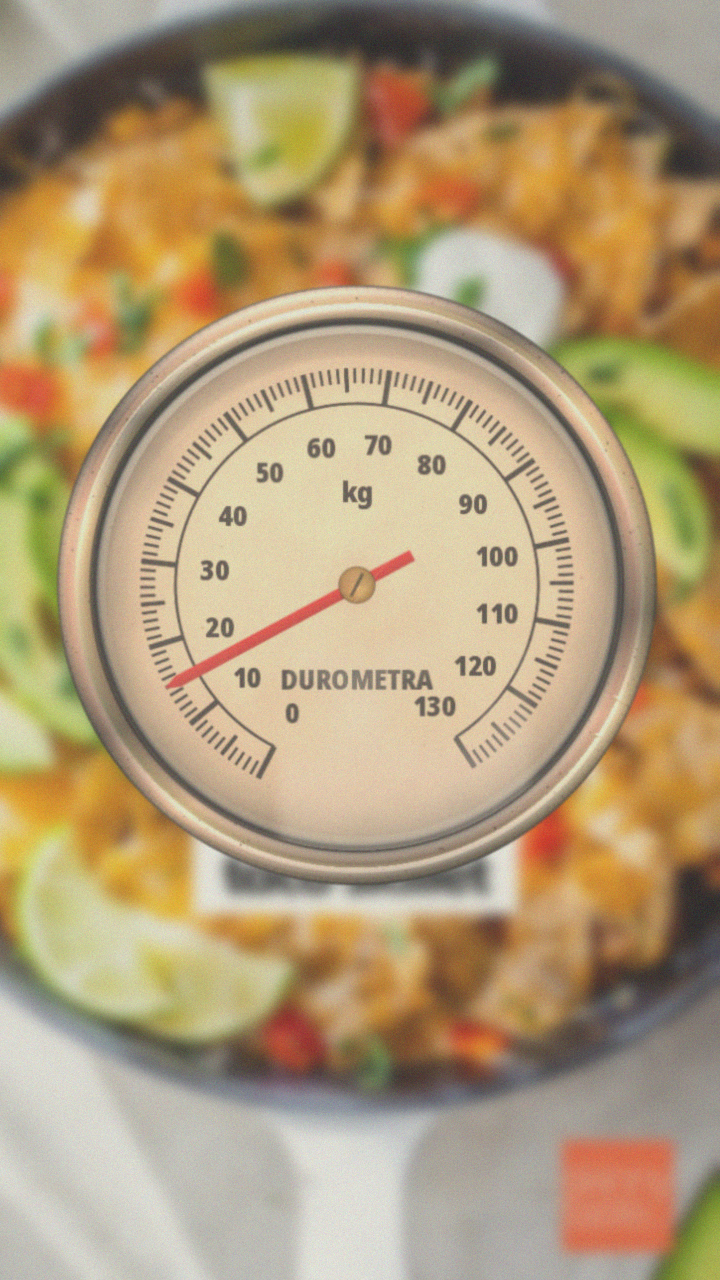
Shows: 15; kg
